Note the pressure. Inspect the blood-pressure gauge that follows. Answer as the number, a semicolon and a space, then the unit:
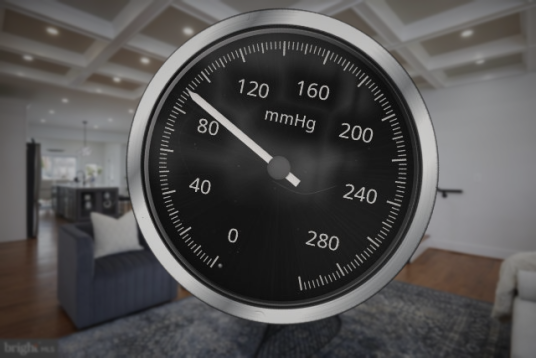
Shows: 90; mmHg
